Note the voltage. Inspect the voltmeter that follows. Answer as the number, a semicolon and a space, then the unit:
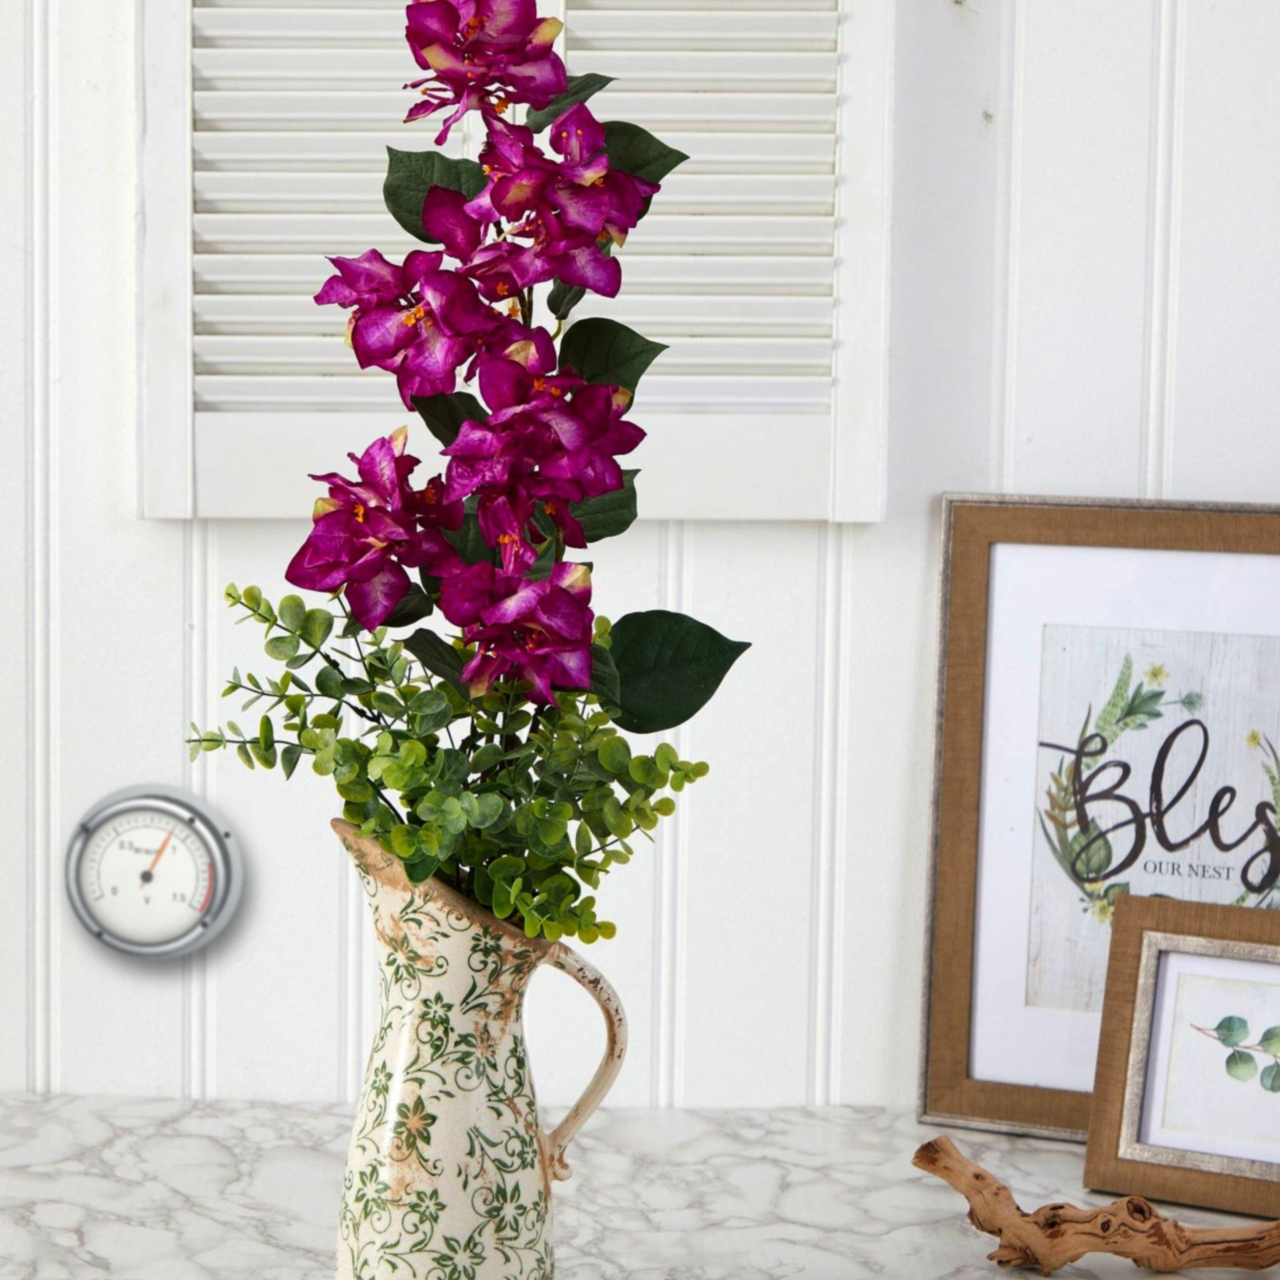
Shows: 0.9; V
